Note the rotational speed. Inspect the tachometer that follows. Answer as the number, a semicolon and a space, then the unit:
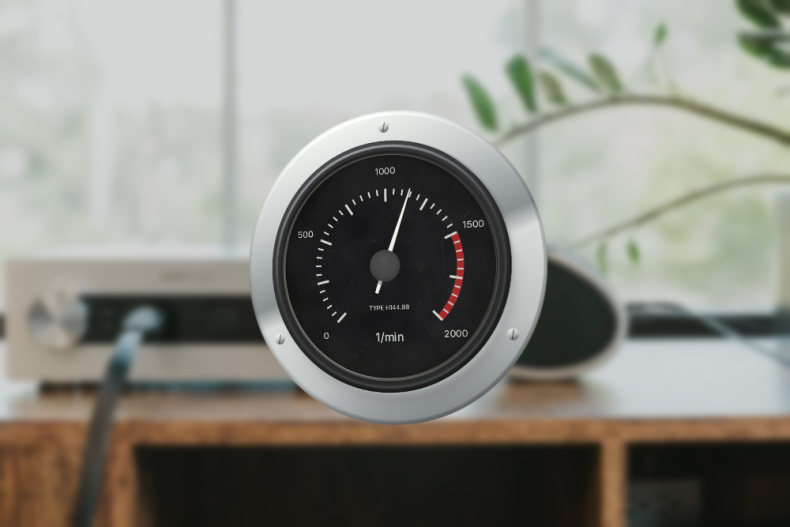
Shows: 1150; rpm
